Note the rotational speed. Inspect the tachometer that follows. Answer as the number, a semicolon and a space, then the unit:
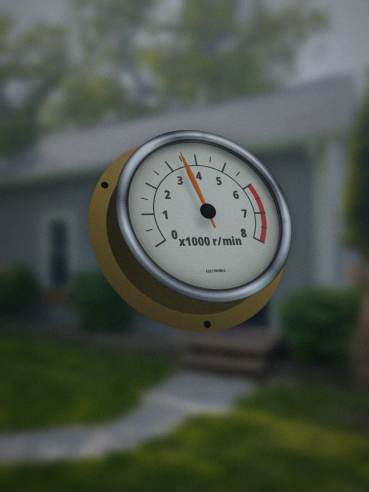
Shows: 3500; rpm
